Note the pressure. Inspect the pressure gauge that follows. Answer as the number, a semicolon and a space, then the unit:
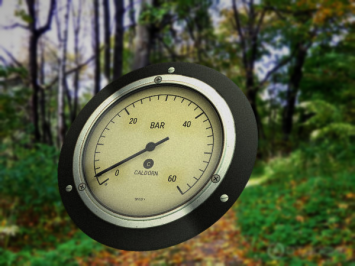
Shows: 2; bar
